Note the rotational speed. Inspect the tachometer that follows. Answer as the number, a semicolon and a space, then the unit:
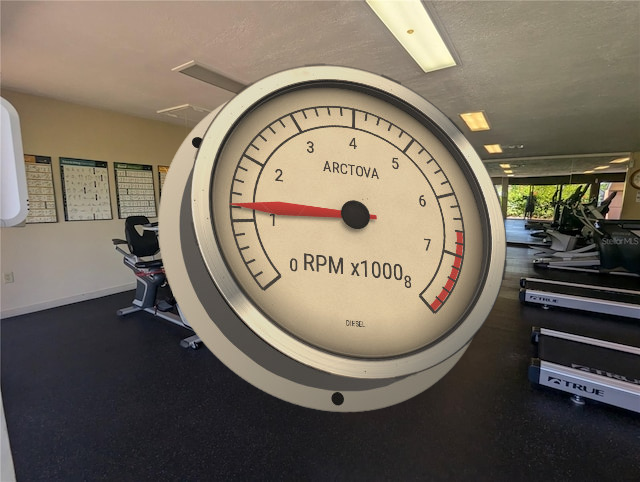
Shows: 1200; rpm
